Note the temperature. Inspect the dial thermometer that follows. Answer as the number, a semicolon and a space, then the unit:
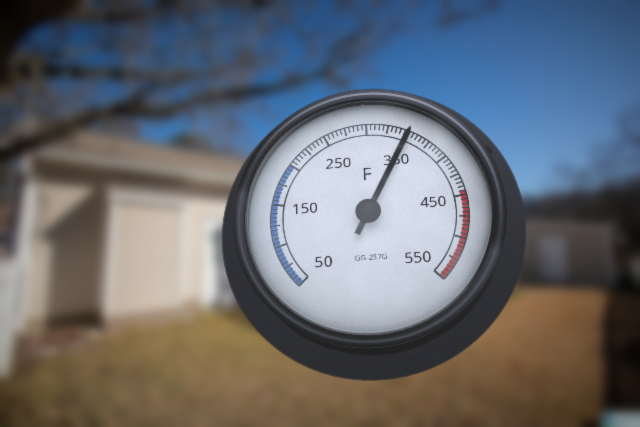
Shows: 350; °F
